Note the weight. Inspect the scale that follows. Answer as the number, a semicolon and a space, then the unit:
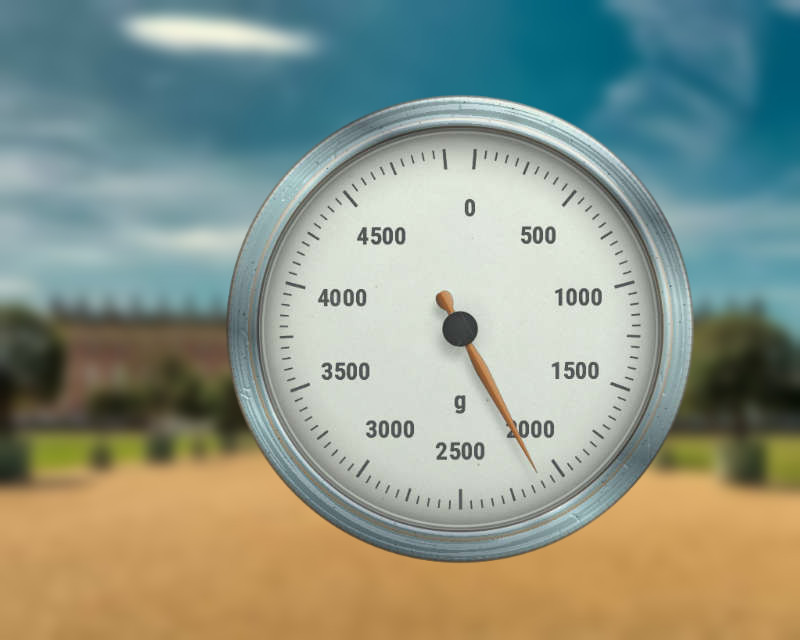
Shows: 2100; g
